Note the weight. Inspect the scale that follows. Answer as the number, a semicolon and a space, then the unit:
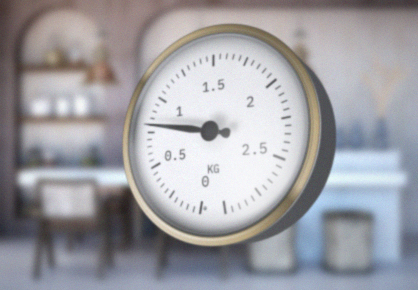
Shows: 0.8; kg
